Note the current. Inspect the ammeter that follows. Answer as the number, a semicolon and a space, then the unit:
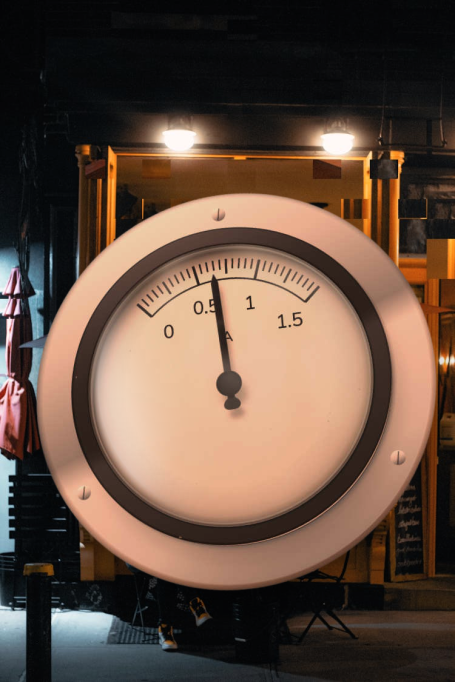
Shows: 0.65; A
